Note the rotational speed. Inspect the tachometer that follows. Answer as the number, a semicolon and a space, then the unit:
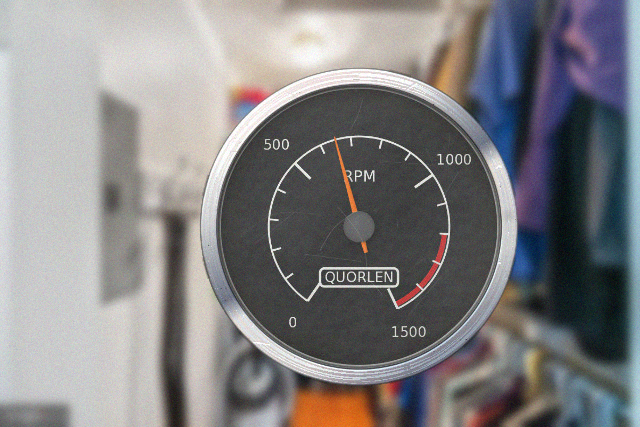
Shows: 650; rpm
